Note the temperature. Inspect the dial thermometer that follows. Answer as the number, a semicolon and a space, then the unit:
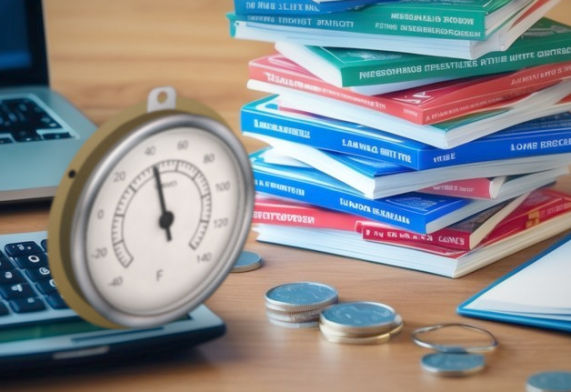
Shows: 40; °F
